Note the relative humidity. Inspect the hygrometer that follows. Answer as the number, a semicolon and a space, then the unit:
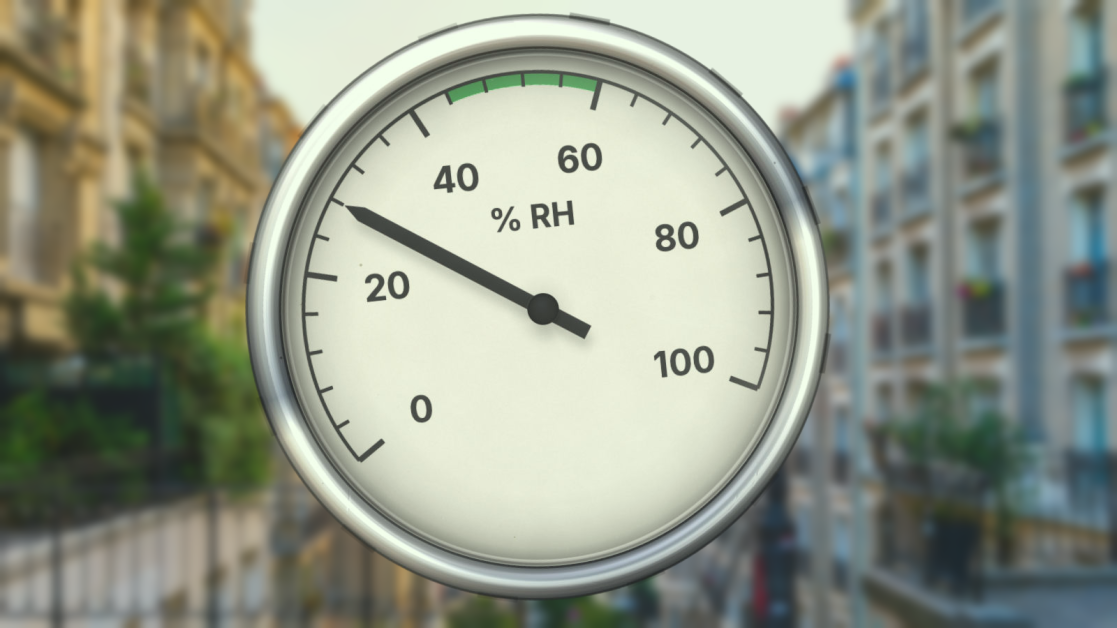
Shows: 28; %
